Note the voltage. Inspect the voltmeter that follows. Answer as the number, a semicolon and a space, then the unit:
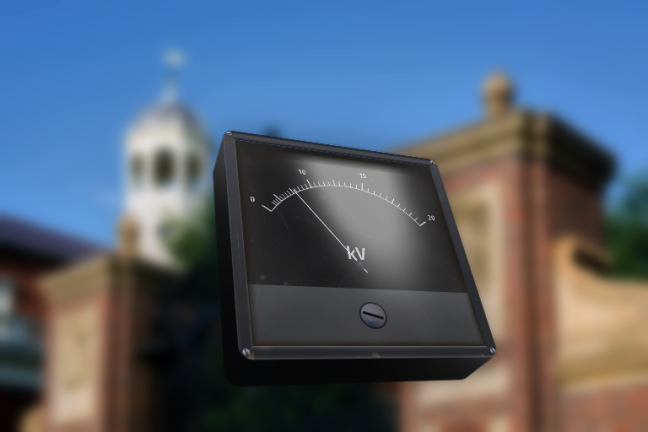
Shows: 7.5; kV
